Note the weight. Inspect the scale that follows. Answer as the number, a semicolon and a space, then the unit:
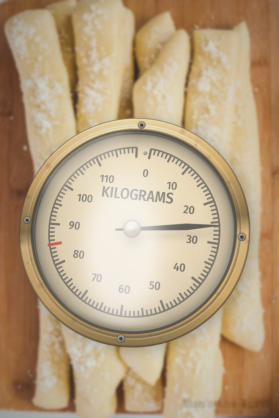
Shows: 26; kg
